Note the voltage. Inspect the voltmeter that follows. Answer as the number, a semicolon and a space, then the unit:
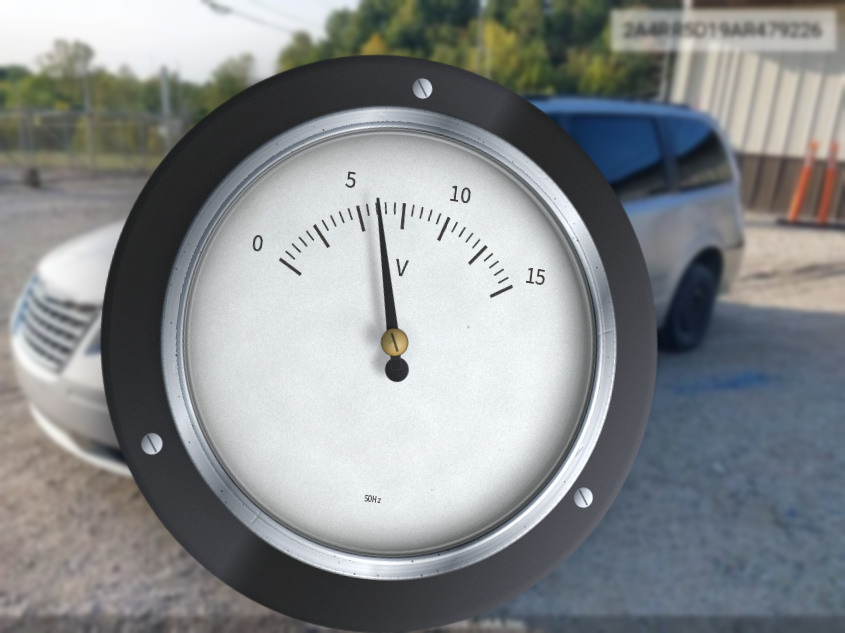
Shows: 6; V
